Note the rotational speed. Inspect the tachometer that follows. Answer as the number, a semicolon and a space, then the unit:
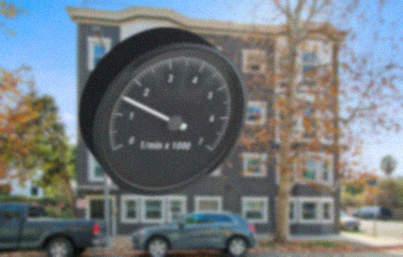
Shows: 1500; rpm
